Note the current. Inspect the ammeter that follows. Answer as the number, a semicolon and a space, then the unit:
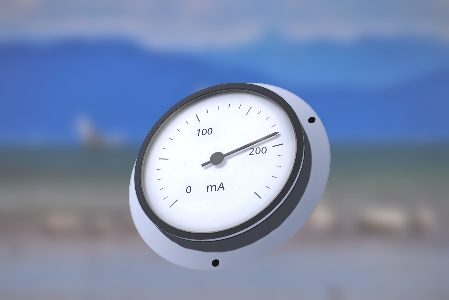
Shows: 190; mA
